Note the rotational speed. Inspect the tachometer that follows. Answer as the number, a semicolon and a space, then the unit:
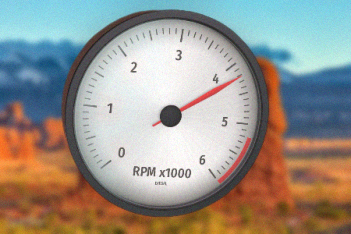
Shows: 4200; rpm
